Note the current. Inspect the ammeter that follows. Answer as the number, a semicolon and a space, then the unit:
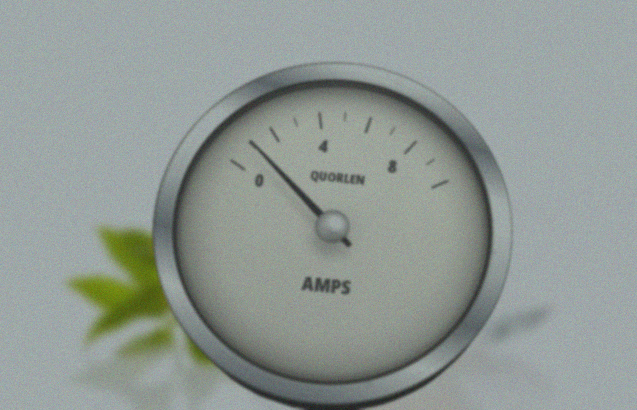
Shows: 1; A
